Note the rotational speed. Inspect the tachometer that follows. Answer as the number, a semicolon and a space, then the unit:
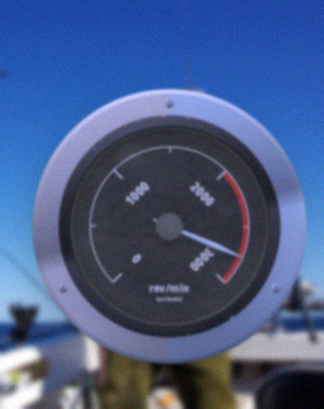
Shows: 2750; rpm
